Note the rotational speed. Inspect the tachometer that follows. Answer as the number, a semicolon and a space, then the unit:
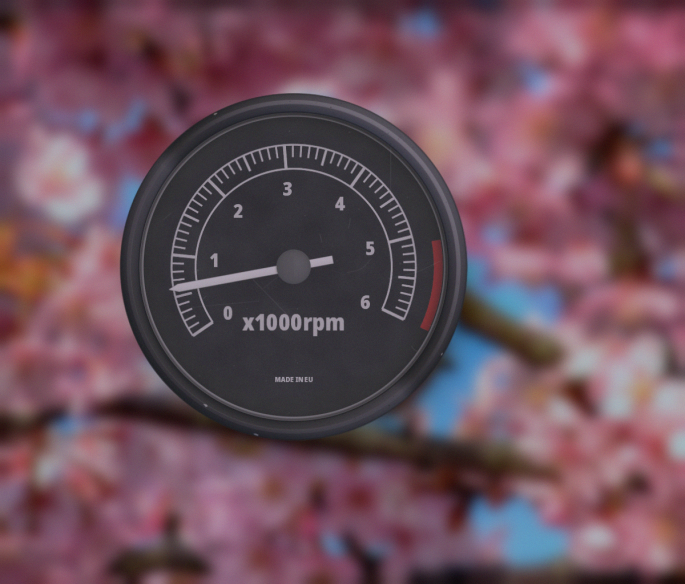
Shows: 600; rpm
